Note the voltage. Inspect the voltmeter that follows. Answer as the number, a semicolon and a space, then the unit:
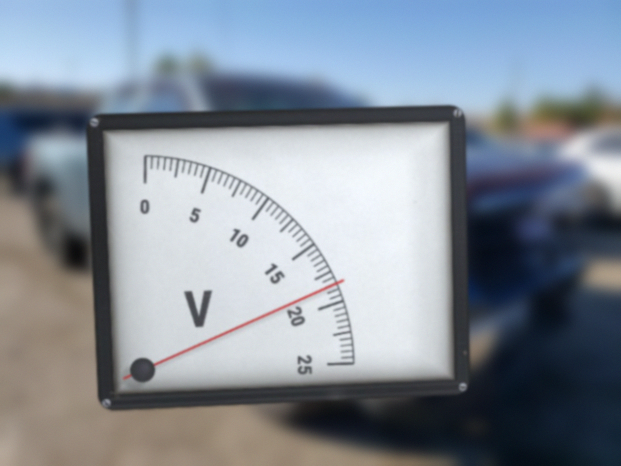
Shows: 18.5; V
